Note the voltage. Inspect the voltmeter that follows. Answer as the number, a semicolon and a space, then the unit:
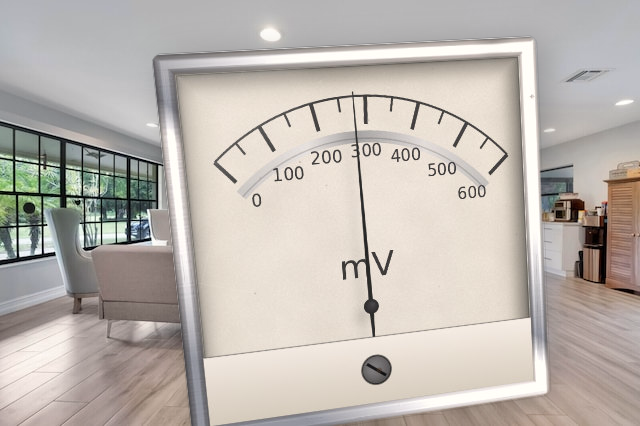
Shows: 275; mV
